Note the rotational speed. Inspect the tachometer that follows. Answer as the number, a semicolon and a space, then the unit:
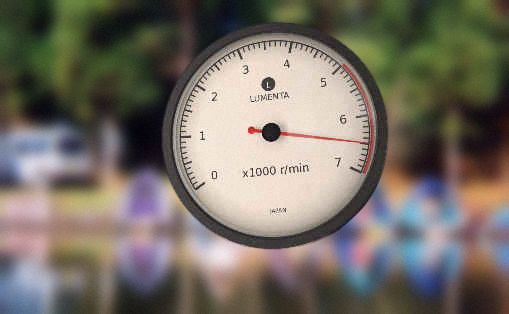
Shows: 6500; rpm
